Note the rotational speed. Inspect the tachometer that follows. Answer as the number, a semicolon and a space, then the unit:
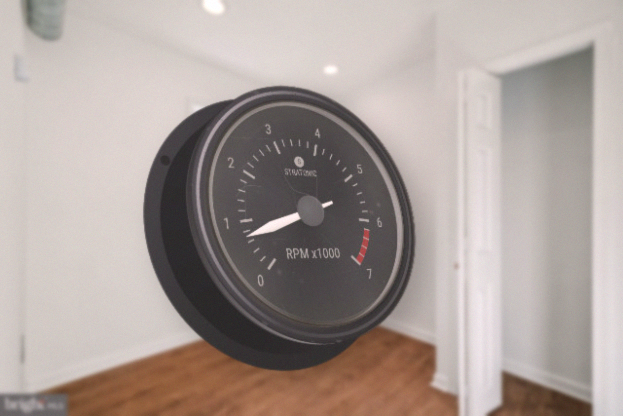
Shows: 700; rpm
